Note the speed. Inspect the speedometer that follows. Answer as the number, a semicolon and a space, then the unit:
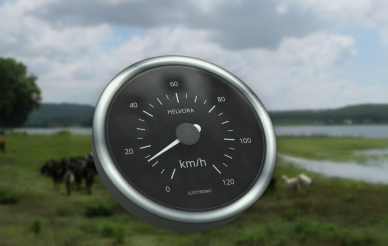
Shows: 12.5; km/h
